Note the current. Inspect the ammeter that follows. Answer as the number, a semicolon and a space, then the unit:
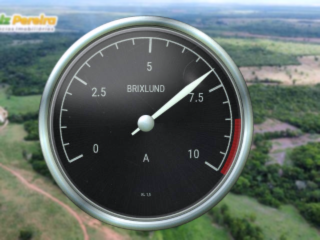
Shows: 7; A
